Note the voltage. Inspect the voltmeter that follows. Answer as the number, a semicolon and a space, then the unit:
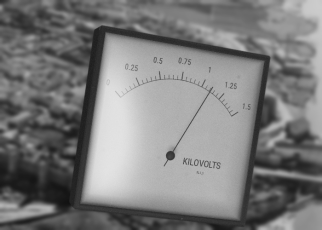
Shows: 1.1; kV
